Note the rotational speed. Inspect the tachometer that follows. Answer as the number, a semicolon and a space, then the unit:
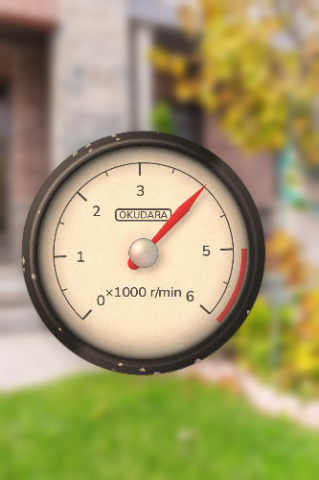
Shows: 4000; rpm
